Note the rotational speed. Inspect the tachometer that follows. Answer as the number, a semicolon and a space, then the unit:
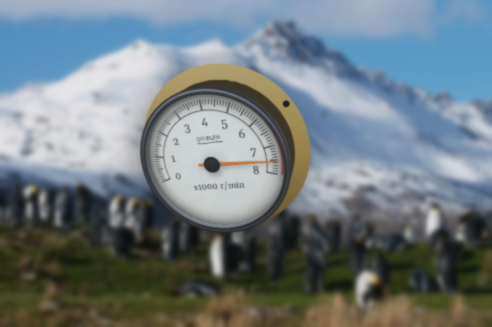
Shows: 7500; rpm
